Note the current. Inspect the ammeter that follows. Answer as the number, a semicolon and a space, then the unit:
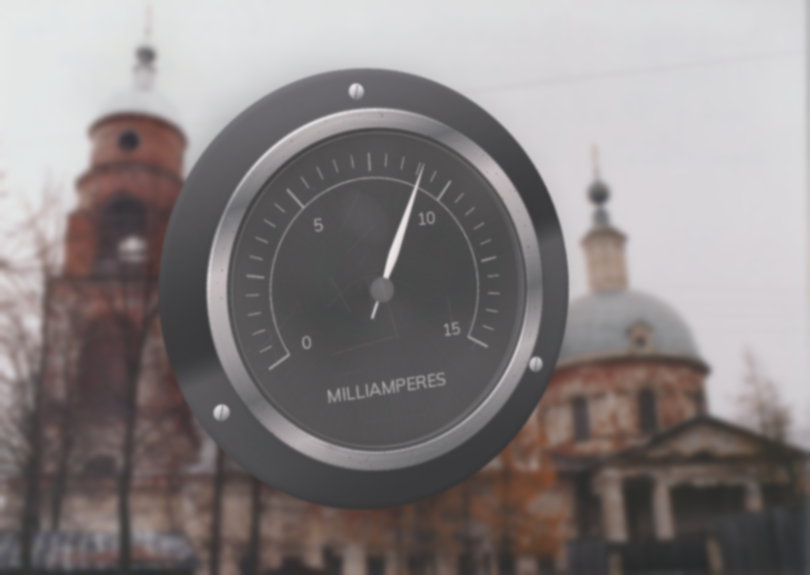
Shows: 9; mA
